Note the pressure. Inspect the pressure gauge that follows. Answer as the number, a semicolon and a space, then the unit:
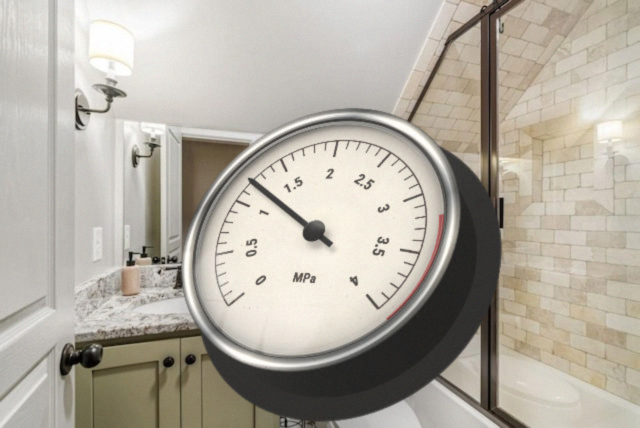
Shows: 1.2; MPa
